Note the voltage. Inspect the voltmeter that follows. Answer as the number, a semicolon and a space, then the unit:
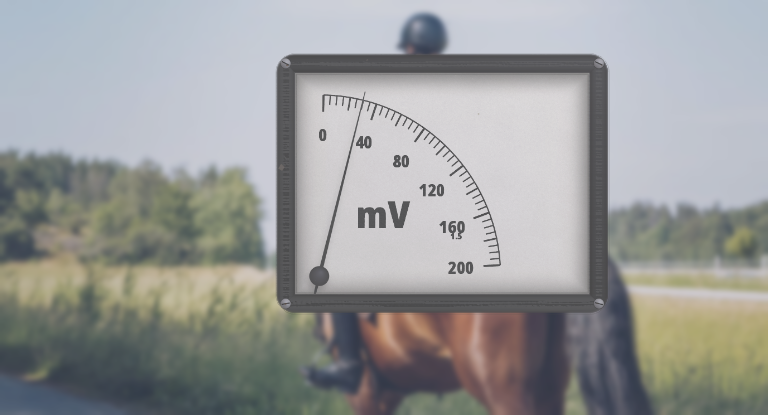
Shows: 30; mV
